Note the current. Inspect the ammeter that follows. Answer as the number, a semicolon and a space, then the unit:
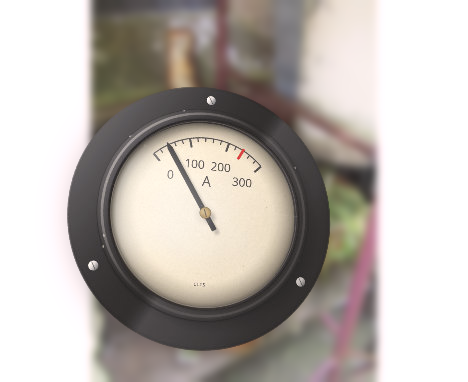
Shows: 40; A
